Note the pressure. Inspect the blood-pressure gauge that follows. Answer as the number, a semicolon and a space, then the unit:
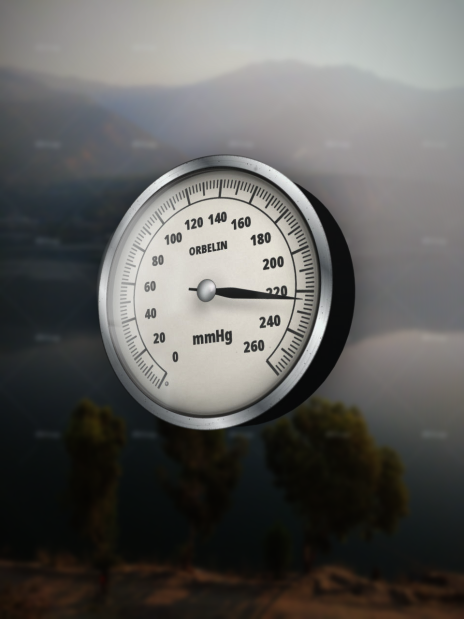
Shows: 224; mmHg
